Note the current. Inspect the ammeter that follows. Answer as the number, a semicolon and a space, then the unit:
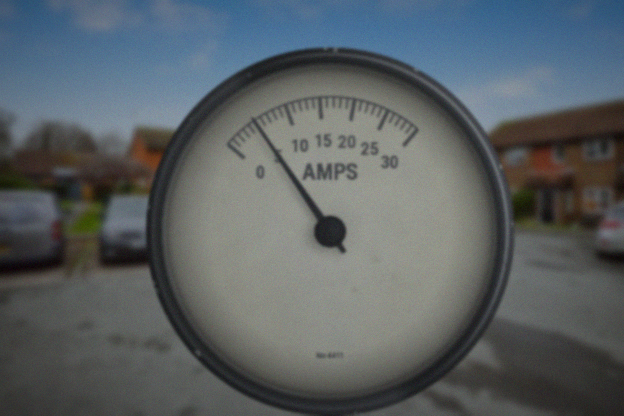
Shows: 5; A
